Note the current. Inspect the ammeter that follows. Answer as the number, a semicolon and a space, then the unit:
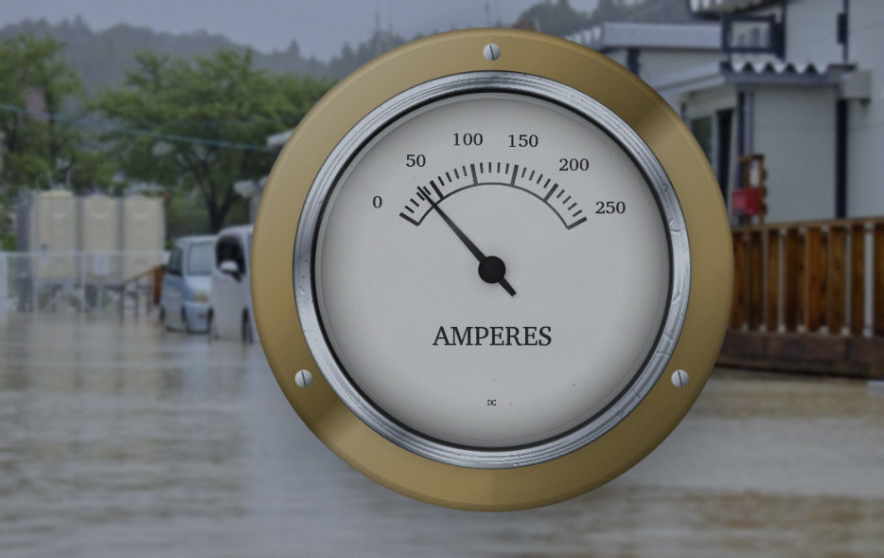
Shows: 35; A
